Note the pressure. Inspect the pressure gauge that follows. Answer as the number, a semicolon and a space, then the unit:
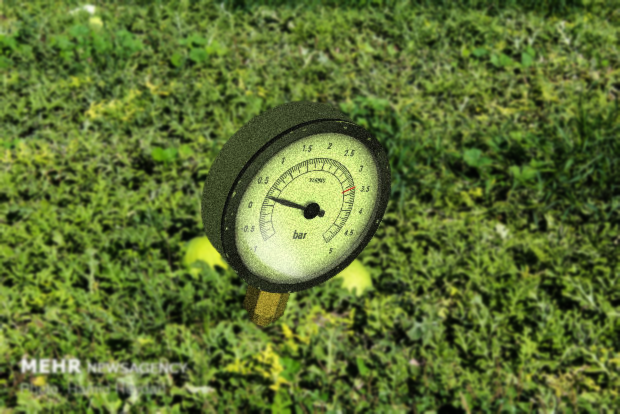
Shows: 0.25; bar
